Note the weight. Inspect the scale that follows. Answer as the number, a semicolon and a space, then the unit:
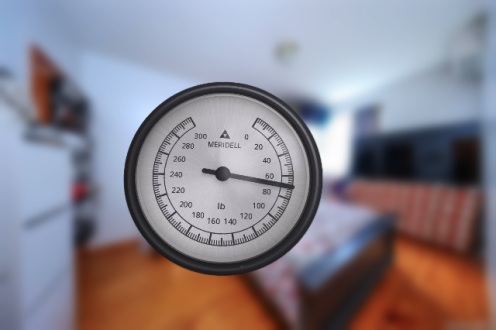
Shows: 70; lb
